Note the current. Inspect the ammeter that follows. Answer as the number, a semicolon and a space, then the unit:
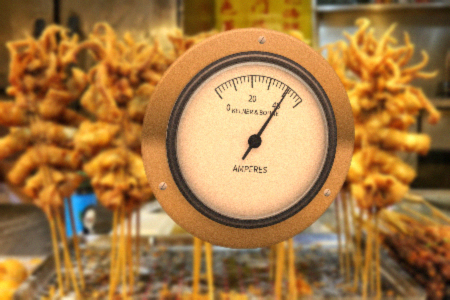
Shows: 40; A
